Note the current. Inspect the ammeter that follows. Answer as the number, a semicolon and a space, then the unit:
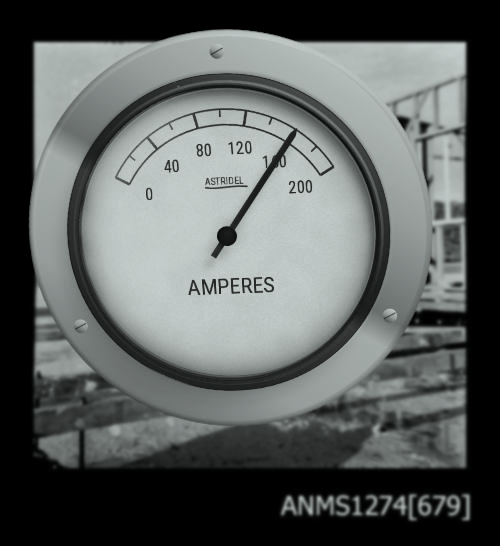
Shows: 160; A
